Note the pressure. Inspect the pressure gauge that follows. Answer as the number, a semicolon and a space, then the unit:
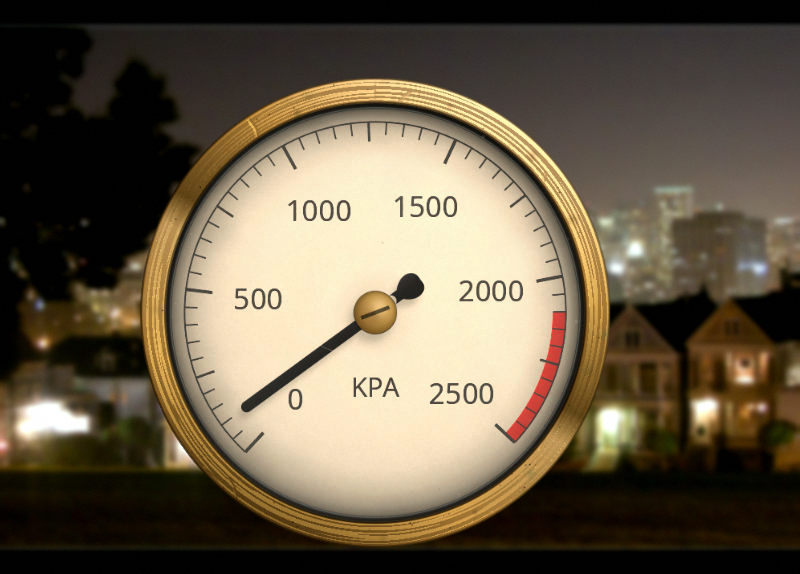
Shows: 100; kPa
